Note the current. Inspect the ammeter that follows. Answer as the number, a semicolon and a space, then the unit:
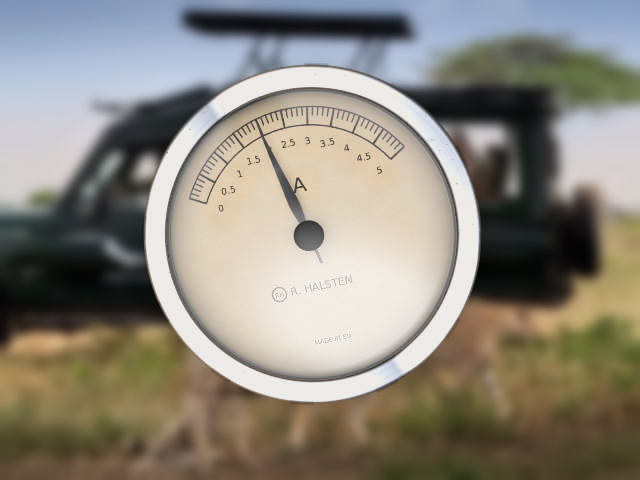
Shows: 2; A
